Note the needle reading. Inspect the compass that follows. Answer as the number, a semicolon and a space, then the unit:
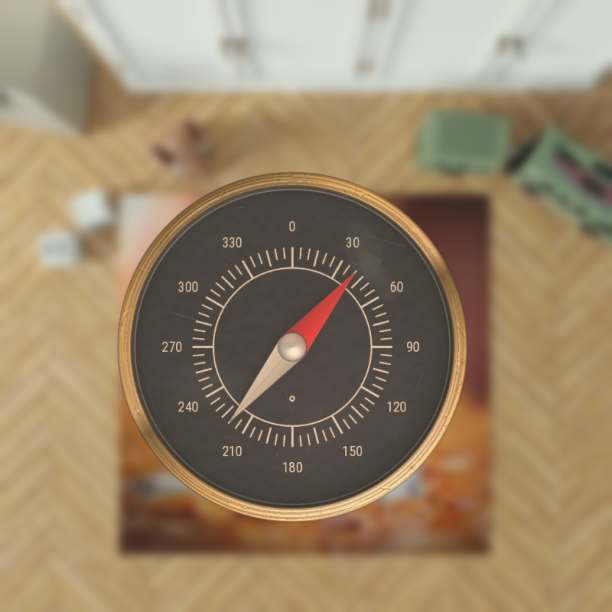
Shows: 40; °
